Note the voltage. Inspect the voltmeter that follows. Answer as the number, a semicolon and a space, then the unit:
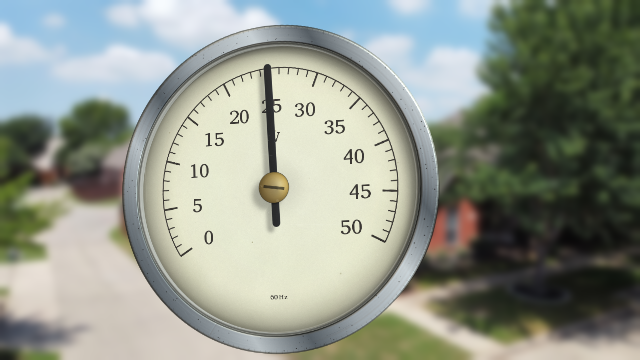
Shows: 25; V
